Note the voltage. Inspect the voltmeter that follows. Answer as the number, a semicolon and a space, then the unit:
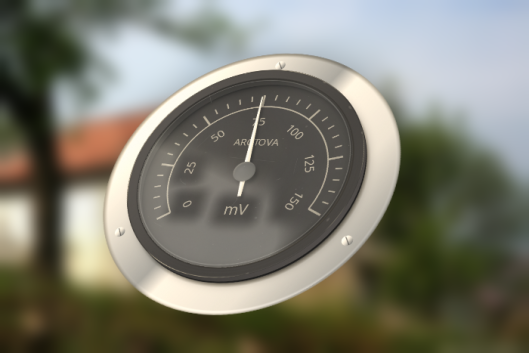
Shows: 75; mV
